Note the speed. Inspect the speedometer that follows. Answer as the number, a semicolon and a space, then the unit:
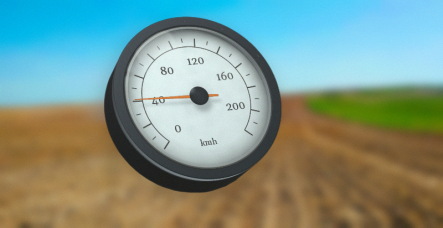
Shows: 40; km/h
